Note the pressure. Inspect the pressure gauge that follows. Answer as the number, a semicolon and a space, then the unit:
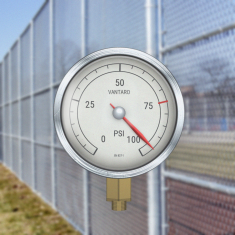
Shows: 95; psi
